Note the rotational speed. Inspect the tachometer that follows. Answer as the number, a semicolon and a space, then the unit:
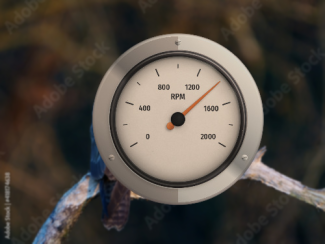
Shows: 1400; rpm
